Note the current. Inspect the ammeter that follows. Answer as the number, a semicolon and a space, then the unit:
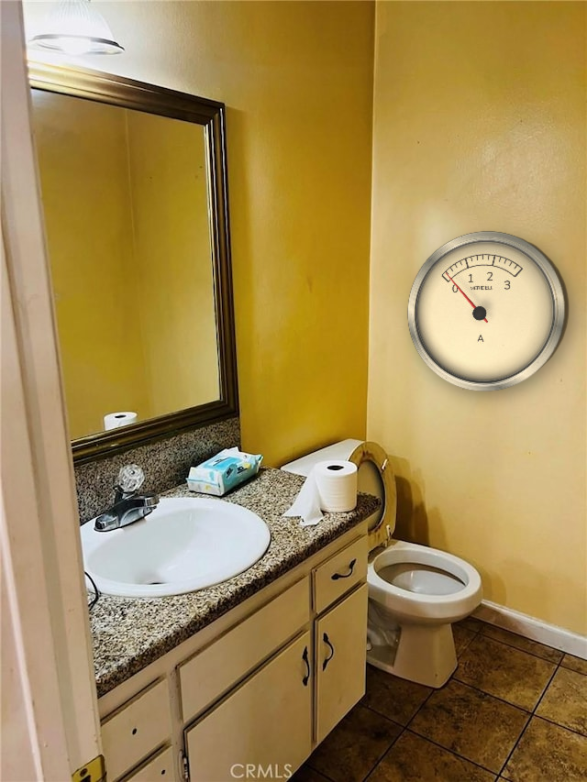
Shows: 0.2; A
